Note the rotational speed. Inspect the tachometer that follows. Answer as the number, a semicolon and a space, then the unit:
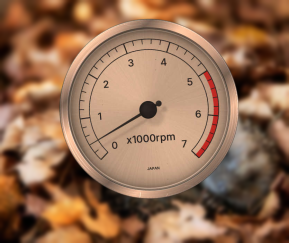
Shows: 400; rpm
